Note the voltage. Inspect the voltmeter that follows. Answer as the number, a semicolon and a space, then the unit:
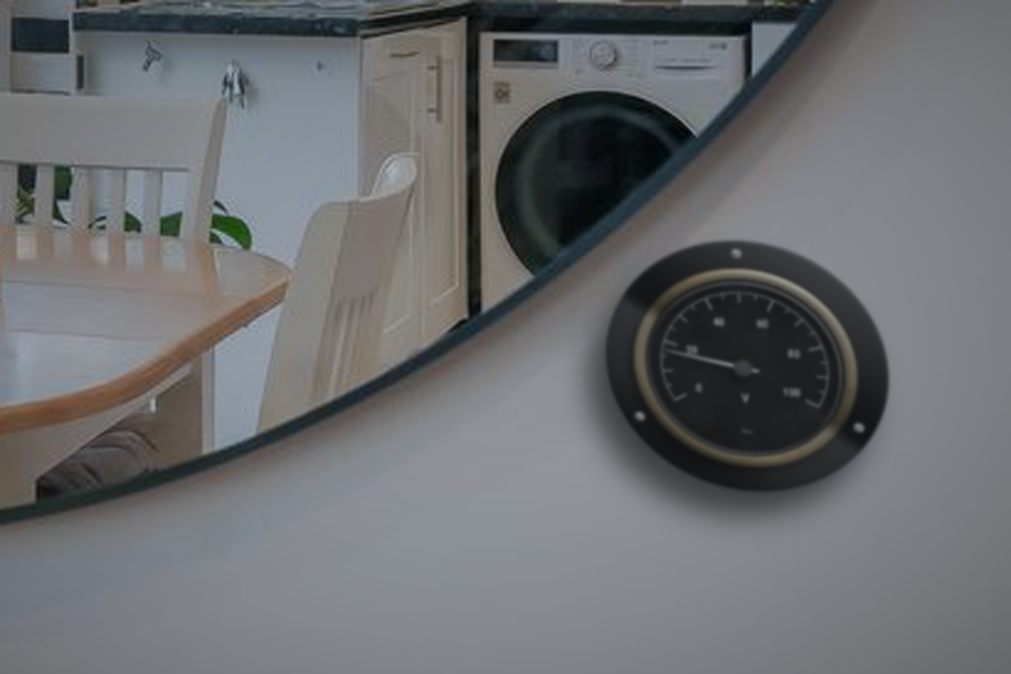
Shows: 17.5; V
